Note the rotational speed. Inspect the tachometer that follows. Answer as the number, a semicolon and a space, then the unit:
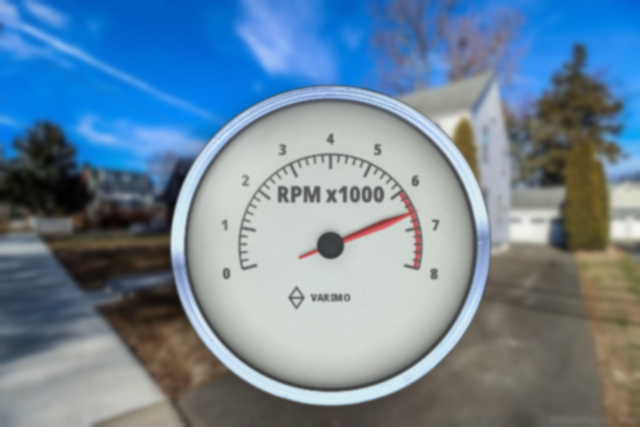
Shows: 6600; rpm
